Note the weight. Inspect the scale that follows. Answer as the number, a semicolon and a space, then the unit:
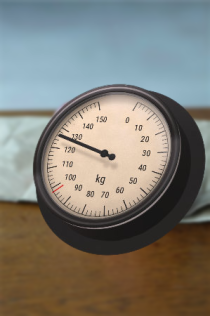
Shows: 126; kg
